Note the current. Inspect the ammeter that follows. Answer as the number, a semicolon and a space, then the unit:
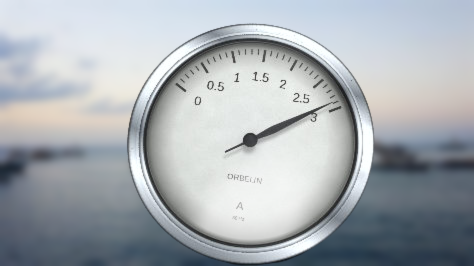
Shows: 2.9; A
